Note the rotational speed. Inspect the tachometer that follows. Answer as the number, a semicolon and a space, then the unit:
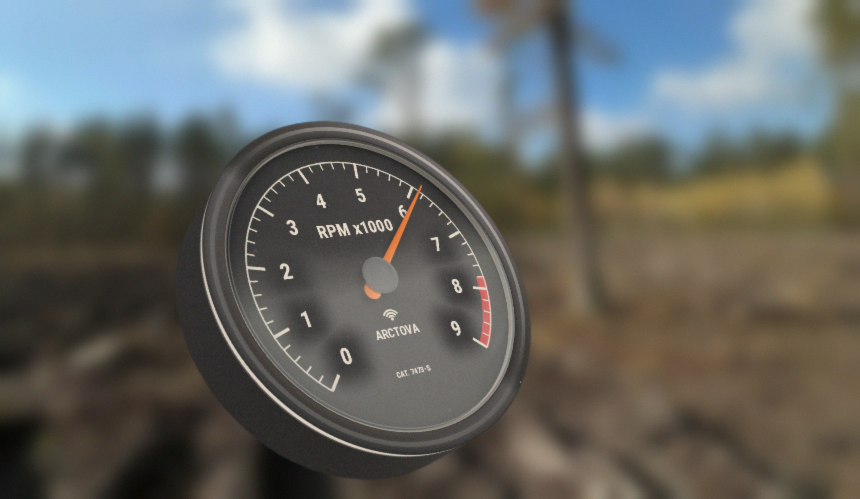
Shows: 6100; rpm
